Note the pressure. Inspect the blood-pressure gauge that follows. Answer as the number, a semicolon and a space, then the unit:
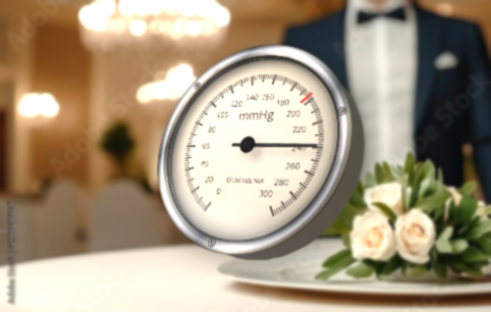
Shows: 240; mmHg
